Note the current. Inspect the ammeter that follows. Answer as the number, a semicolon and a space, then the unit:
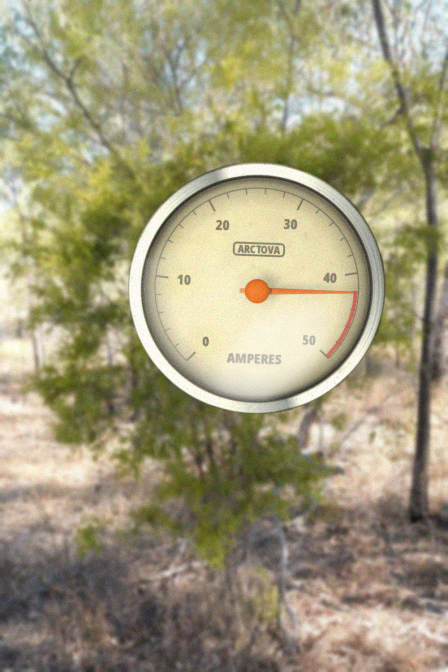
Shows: 42; A
